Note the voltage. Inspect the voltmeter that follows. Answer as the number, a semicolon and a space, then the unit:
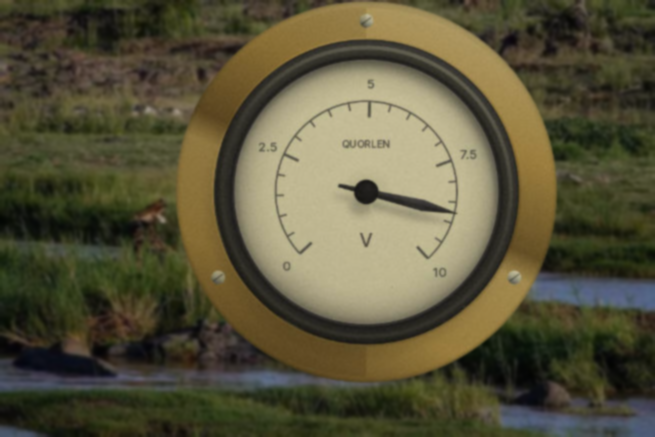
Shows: 8.75; V
